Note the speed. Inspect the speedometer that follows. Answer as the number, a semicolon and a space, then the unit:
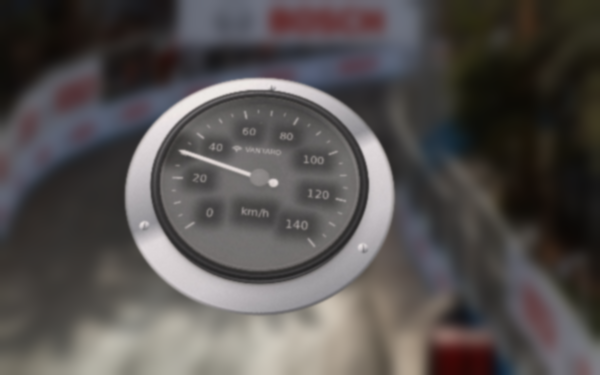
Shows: 30; km/h
